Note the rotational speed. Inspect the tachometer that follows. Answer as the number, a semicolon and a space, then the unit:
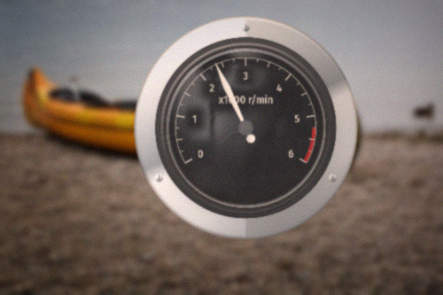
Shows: 2375; rpm
